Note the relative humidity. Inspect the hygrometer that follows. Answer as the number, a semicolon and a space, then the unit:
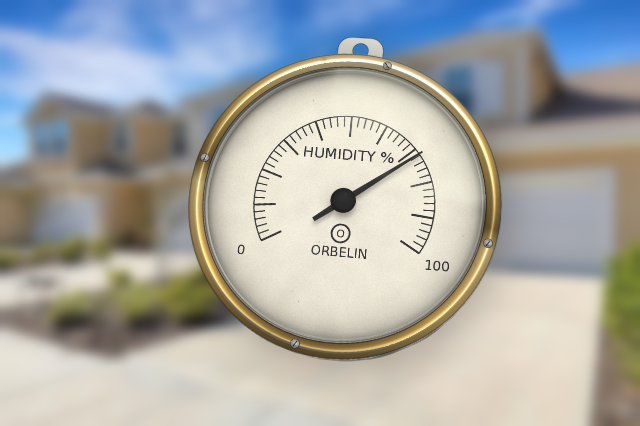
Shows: 72; %
